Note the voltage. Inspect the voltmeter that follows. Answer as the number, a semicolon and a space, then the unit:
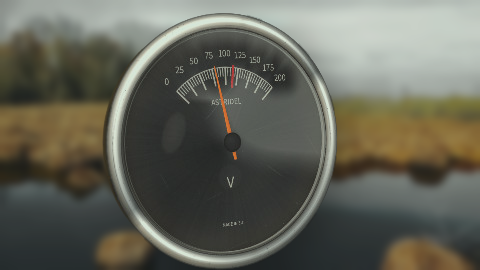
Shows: 75; V
